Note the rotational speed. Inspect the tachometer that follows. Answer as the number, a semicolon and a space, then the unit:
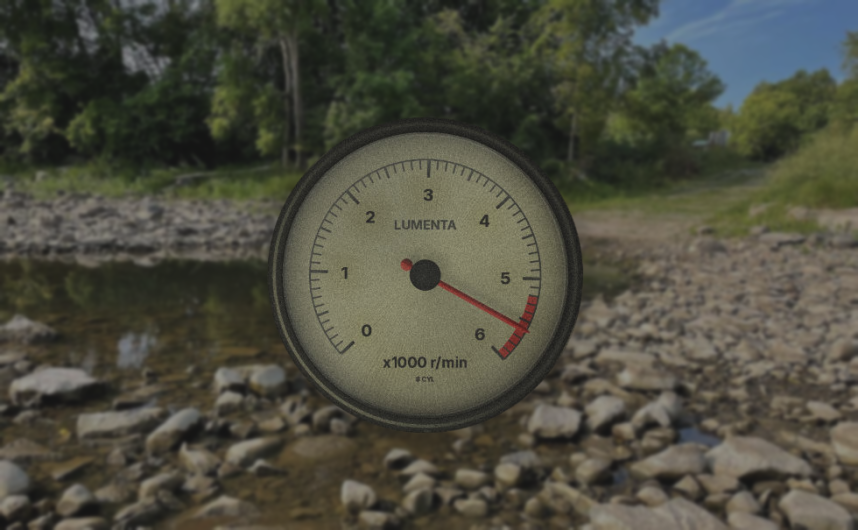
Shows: 5600; rpm
